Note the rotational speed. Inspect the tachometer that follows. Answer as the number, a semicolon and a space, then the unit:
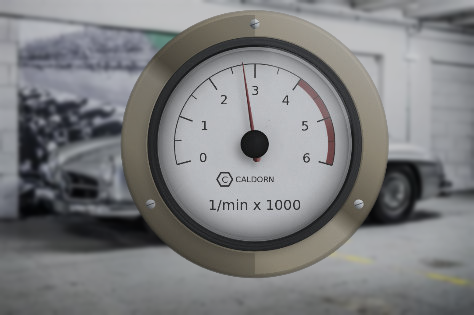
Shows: 2750; rpm
